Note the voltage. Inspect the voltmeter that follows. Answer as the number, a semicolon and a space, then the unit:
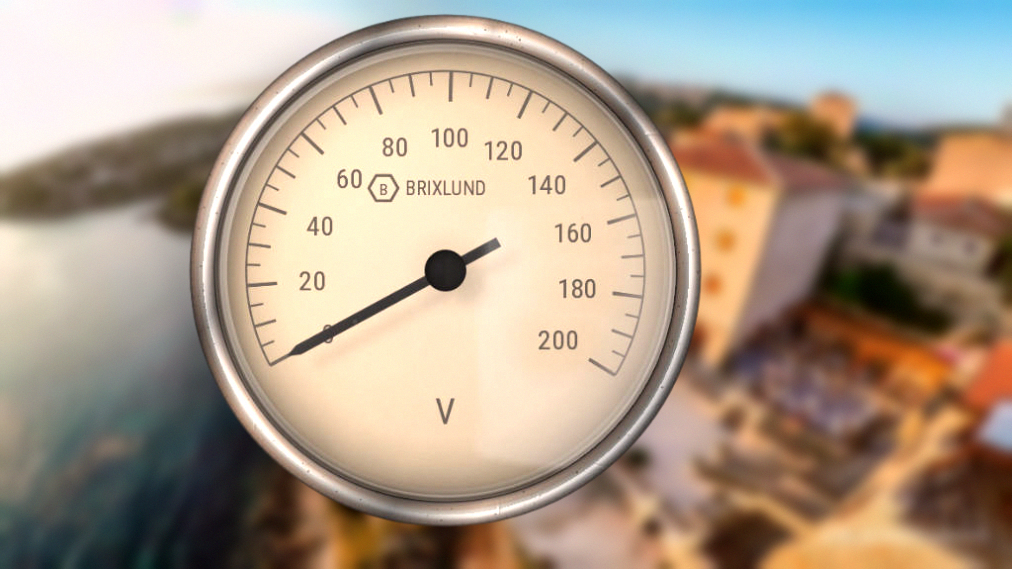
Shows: 0; V
